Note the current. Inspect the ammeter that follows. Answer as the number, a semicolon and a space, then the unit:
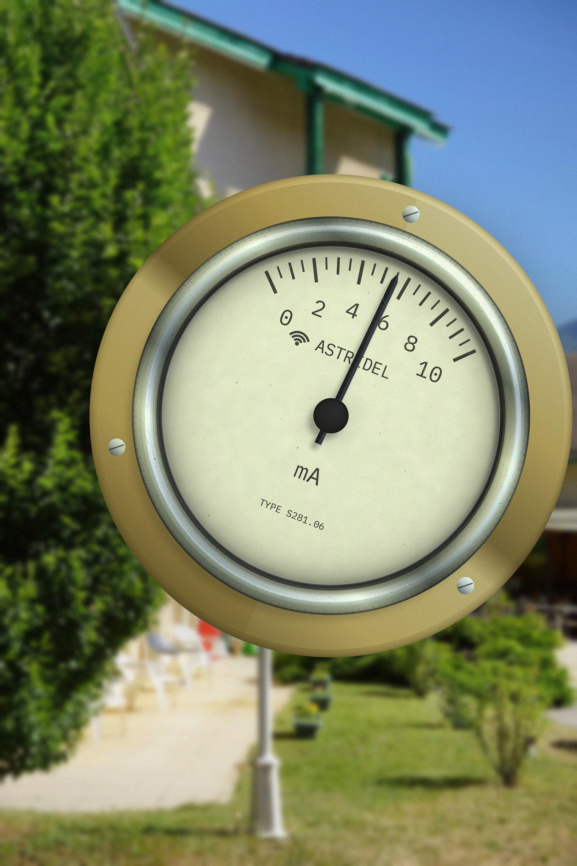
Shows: 5.5; mA
